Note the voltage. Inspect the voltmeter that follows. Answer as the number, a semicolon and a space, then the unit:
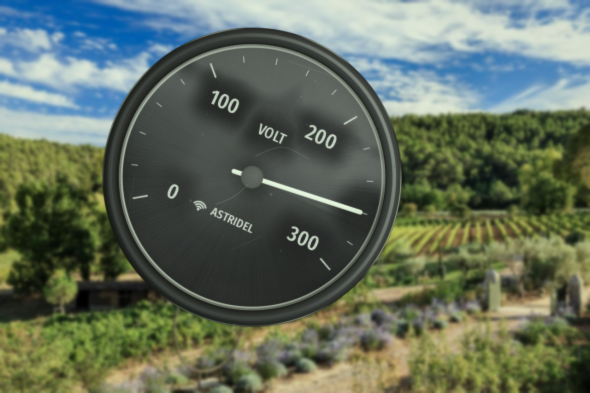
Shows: 260; V
